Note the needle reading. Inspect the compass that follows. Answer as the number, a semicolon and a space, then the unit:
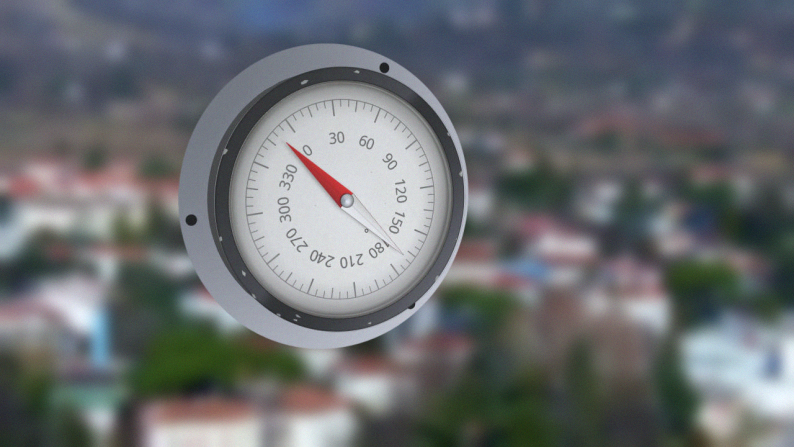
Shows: 350; °
